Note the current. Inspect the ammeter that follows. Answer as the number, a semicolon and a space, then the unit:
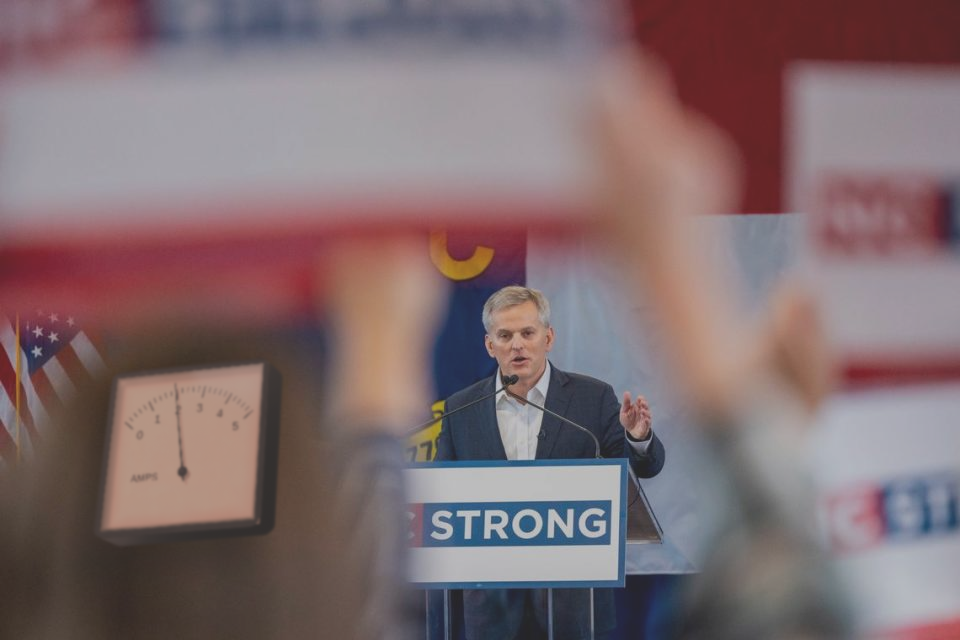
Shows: 2; A
